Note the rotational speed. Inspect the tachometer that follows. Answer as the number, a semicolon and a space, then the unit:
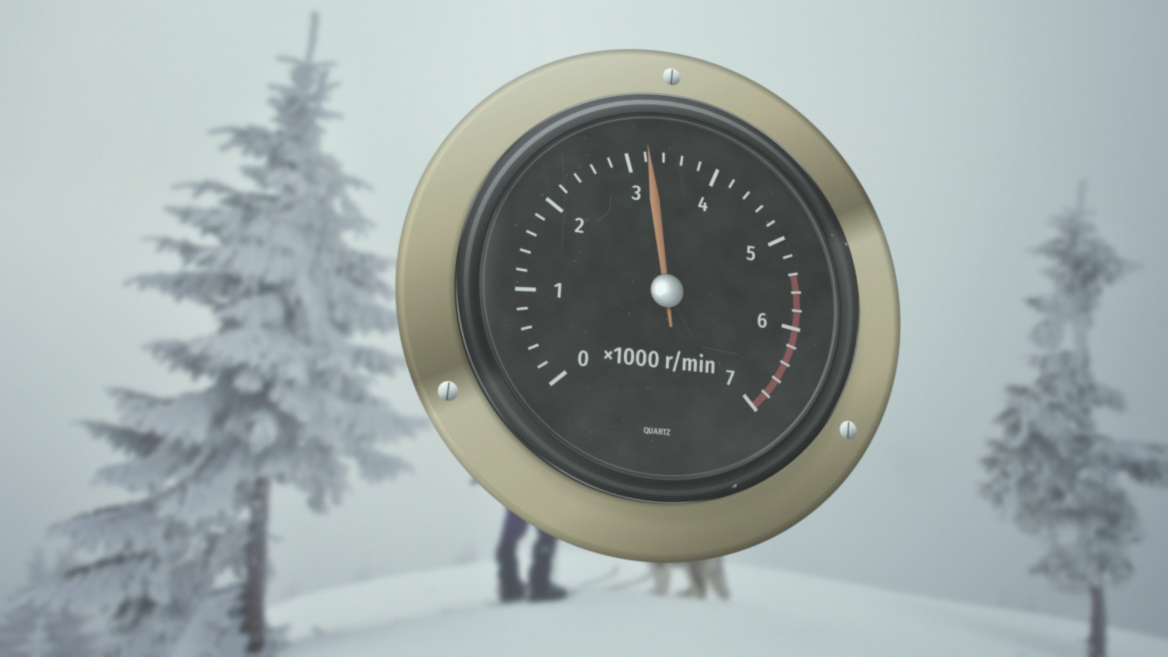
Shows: 3200; rpm
